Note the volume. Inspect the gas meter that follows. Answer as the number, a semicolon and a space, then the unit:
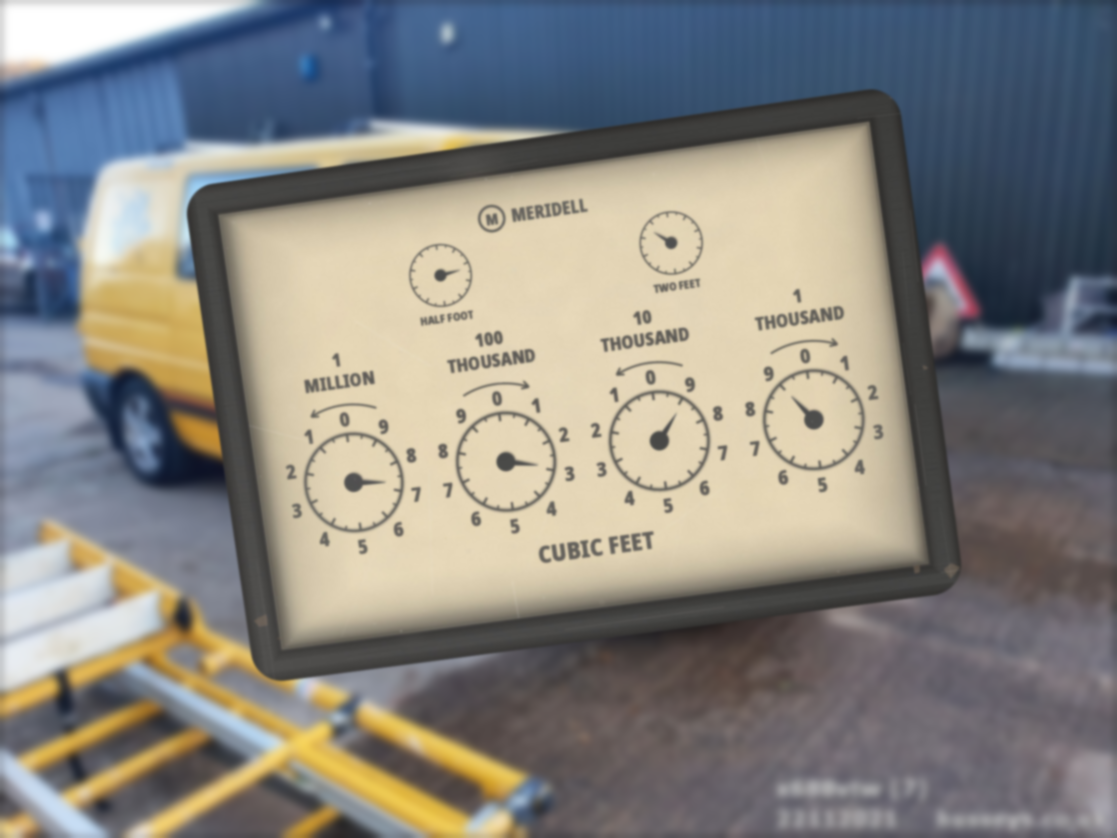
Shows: 728900; ft³
